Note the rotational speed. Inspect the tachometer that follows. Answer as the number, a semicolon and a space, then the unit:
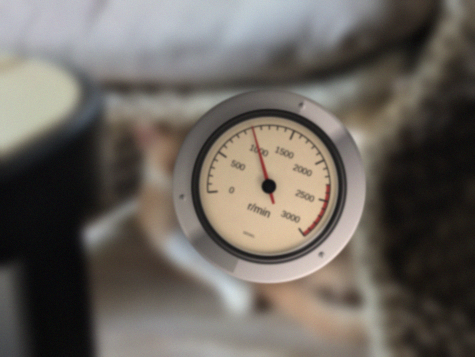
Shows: 1000; rpm
